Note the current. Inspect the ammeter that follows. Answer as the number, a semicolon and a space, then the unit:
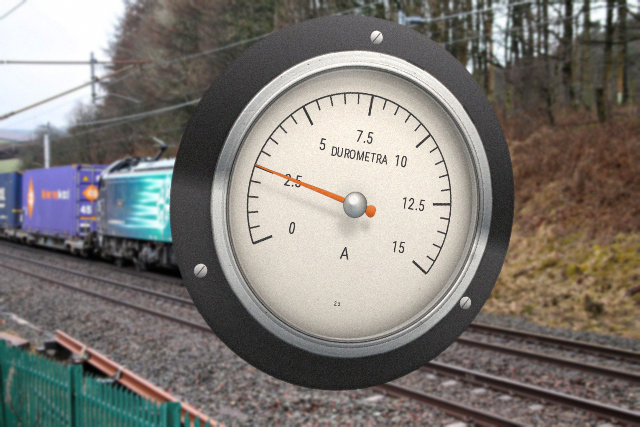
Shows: 2.5; A
